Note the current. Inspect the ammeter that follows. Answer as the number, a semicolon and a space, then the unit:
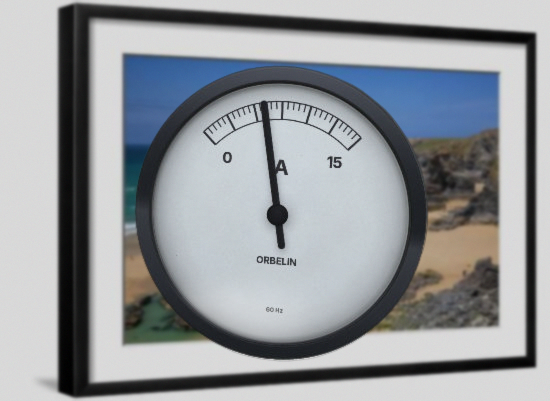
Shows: 6; A
